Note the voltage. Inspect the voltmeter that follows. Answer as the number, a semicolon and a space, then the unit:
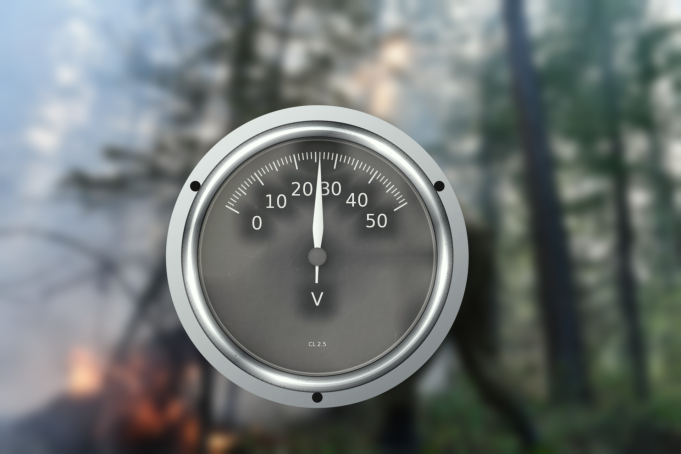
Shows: 26; V
